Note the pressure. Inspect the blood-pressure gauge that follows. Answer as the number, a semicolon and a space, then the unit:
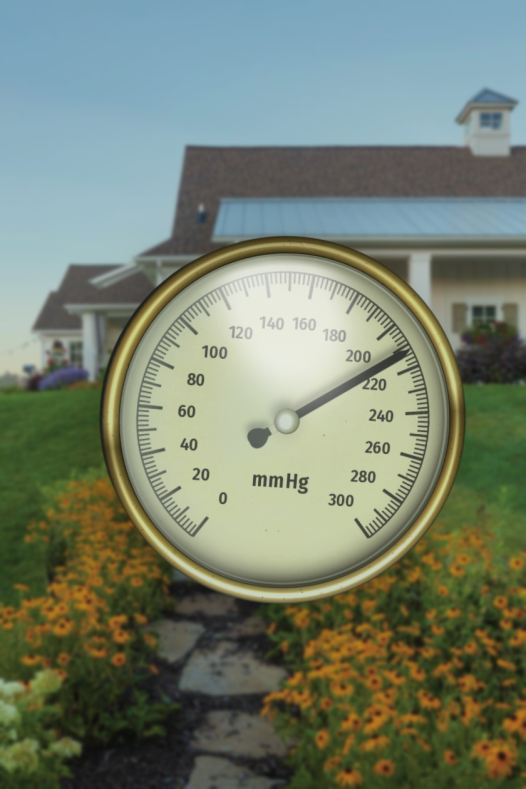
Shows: 212; mmHg
